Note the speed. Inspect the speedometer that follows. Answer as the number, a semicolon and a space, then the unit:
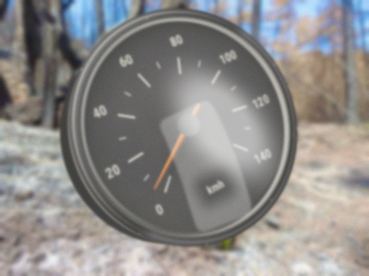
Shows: 5; km/h
